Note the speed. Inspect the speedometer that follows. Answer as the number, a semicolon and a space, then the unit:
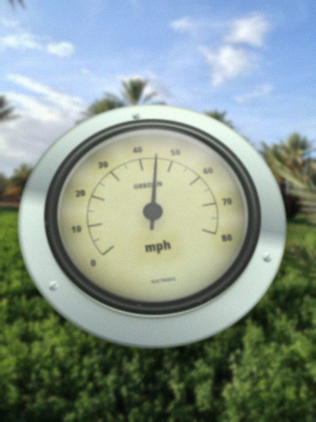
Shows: 45; mph
